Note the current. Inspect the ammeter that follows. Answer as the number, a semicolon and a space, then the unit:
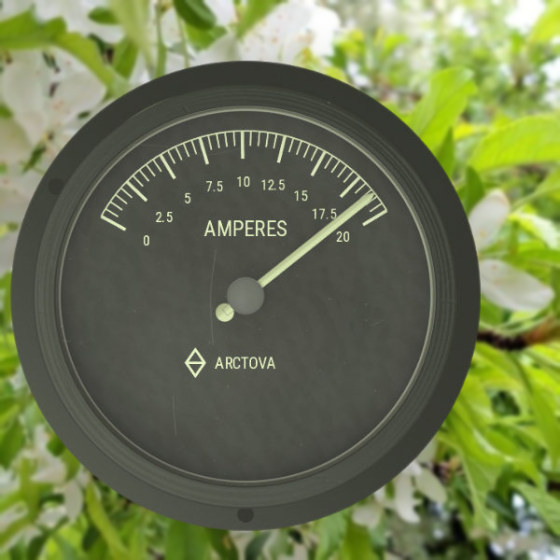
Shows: 18.75; A
